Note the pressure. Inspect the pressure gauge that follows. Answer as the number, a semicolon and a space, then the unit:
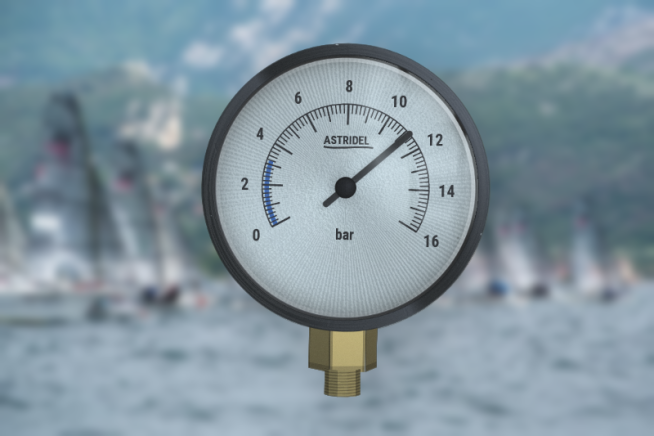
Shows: 11.2; bar
